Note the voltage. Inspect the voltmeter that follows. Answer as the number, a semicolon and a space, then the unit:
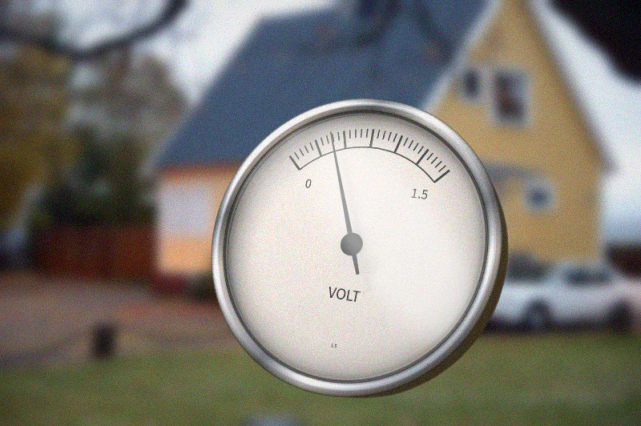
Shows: 0.4; V
